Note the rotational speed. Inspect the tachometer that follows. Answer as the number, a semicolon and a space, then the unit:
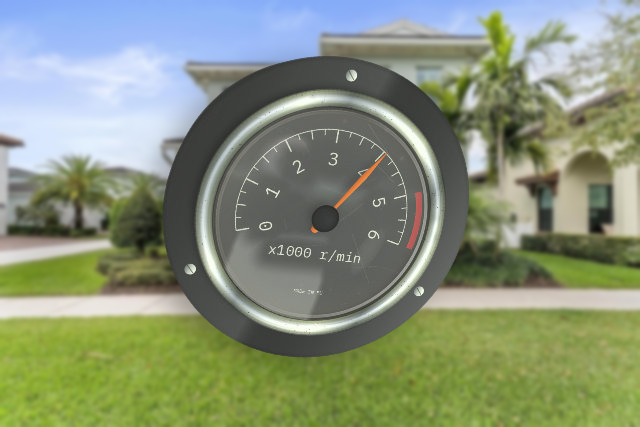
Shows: 4000; rpm
